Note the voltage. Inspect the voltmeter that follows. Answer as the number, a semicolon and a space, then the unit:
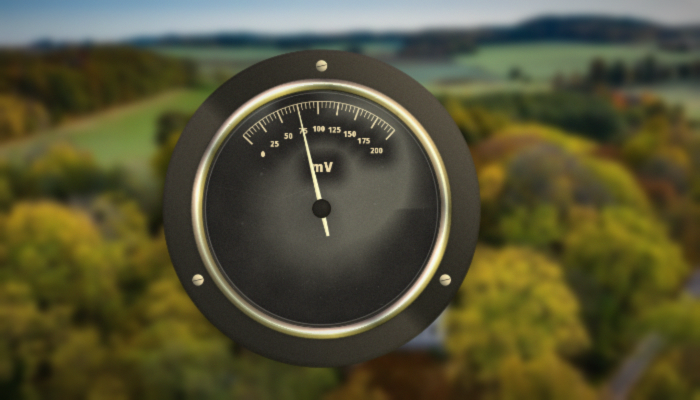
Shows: 75; mV
